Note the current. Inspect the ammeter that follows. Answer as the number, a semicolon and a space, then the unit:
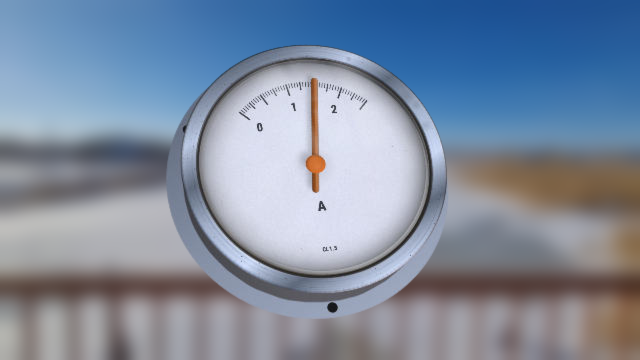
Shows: 1.5; A
